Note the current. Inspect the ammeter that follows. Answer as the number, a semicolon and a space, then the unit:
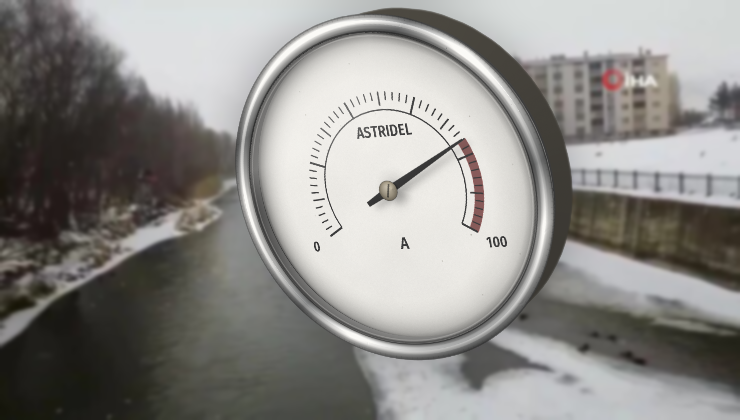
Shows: 76; A
